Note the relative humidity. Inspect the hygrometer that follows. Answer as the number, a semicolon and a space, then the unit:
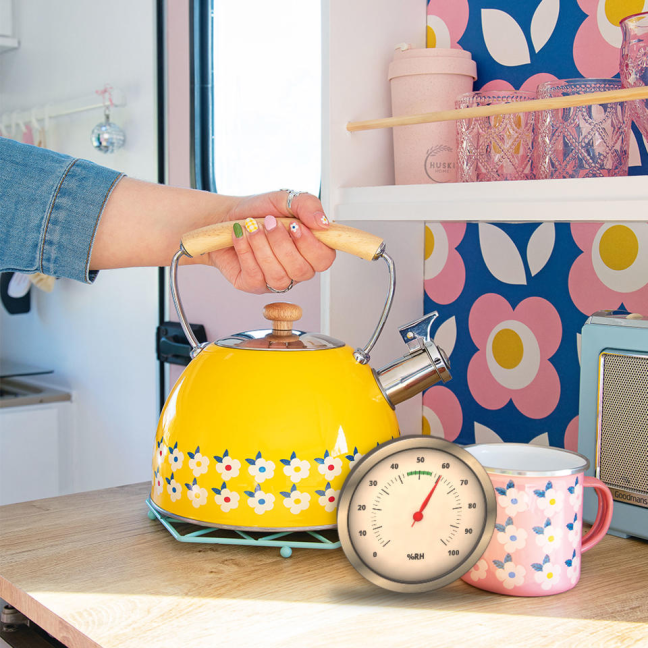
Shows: 60; %
